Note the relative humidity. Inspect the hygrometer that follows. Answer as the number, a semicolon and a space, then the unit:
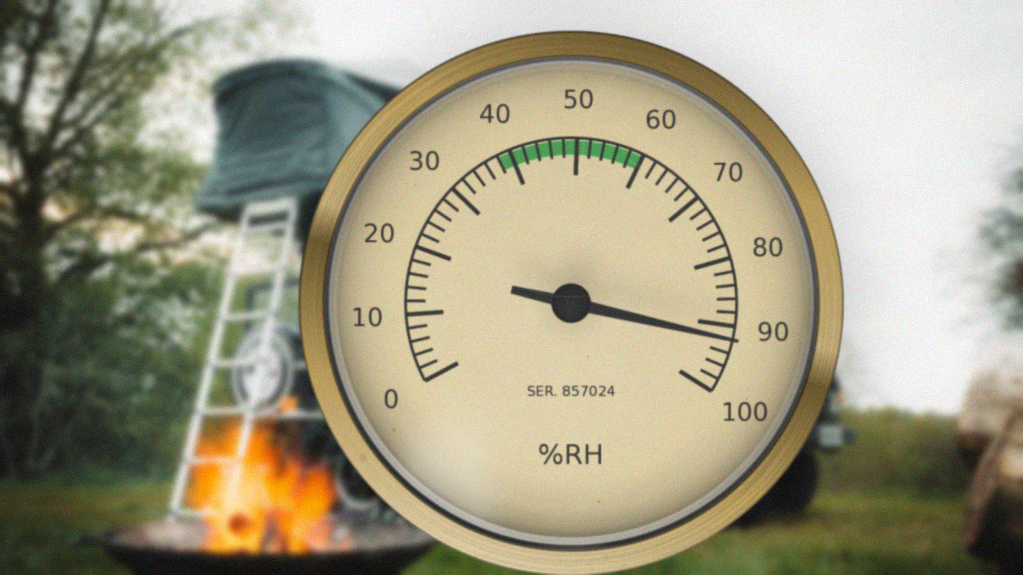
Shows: 92; %
